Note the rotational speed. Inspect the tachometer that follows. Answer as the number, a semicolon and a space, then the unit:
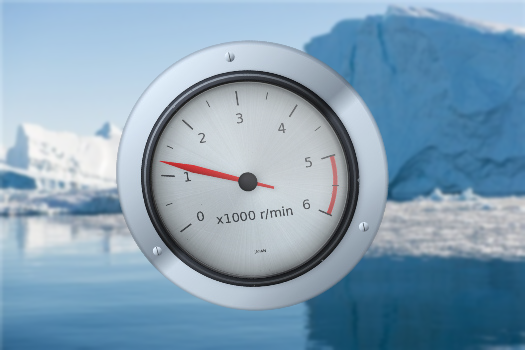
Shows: 1250; rpm
